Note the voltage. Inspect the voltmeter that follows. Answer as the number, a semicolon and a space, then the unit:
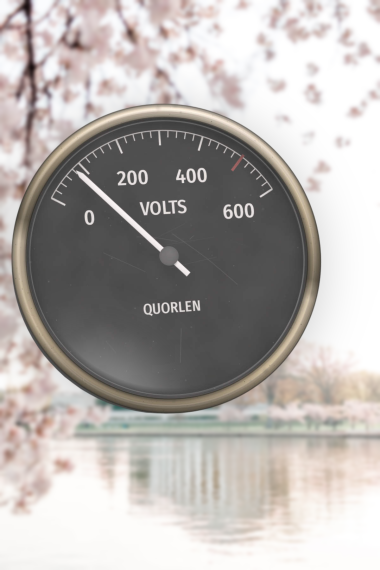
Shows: 80; V
